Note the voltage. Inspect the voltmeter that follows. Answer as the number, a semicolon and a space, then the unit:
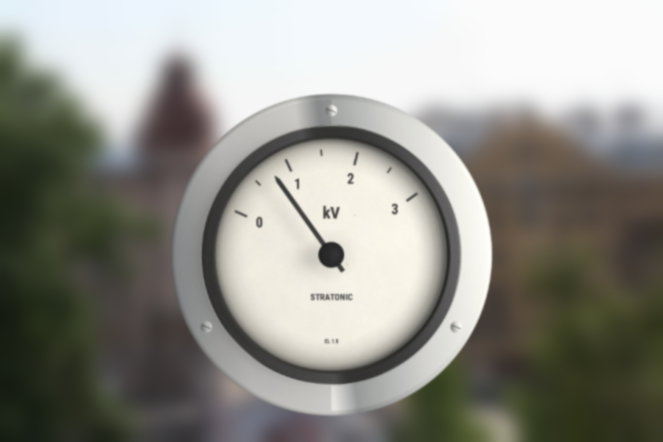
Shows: 0.75; kV
